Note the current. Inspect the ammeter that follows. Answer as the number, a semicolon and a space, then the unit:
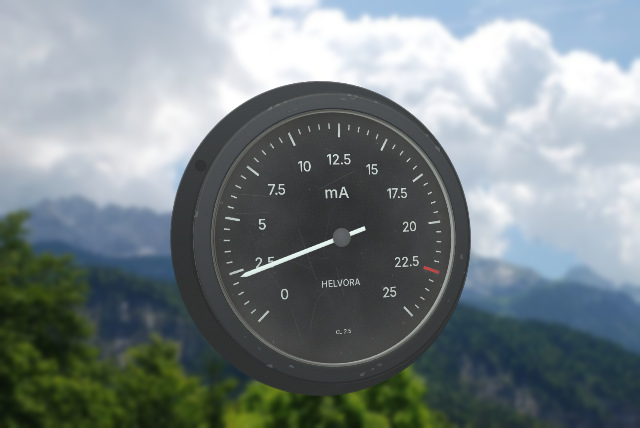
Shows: 2.25; mA
